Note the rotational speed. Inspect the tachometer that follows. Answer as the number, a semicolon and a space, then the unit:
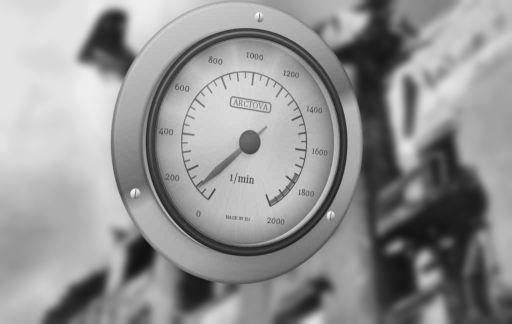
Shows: 100; rpm
